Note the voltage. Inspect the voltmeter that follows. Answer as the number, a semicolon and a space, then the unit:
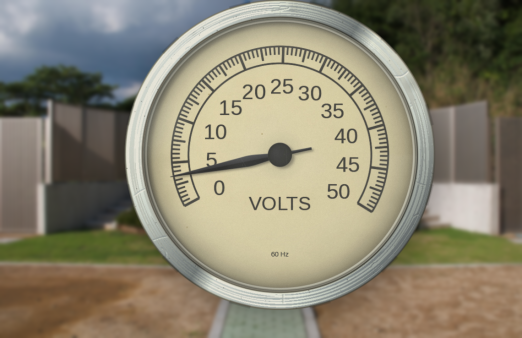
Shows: 3.5; V
